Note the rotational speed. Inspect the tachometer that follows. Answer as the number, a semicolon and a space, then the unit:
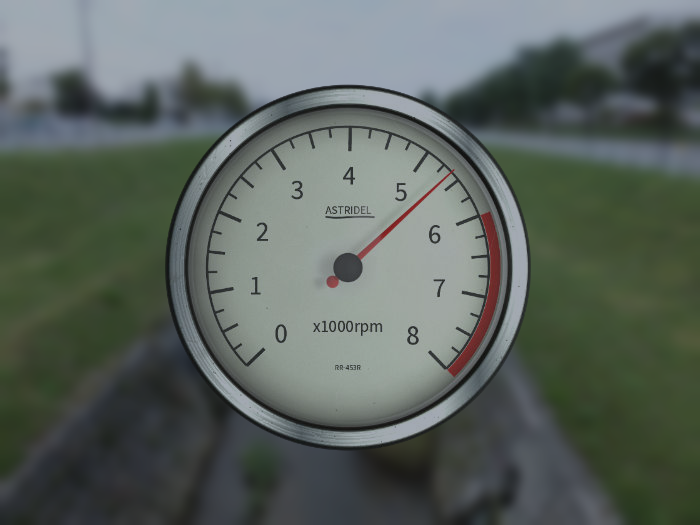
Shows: 5375; rpm
